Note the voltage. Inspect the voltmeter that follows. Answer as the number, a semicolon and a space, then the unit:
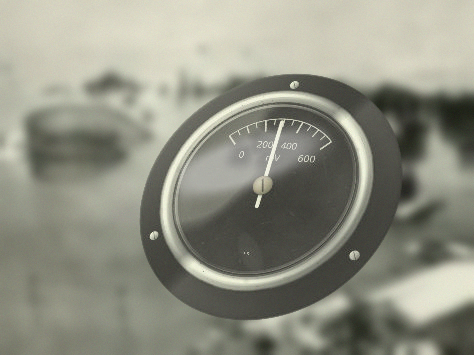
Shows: 300; mV
